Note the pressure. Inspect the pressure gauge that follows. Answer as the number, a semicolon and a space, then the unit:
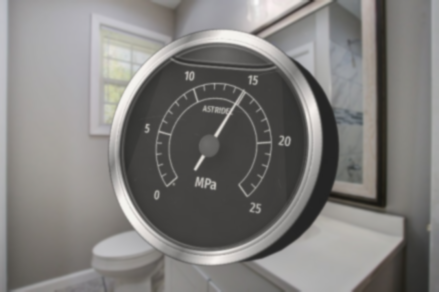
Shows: 15; MPa
